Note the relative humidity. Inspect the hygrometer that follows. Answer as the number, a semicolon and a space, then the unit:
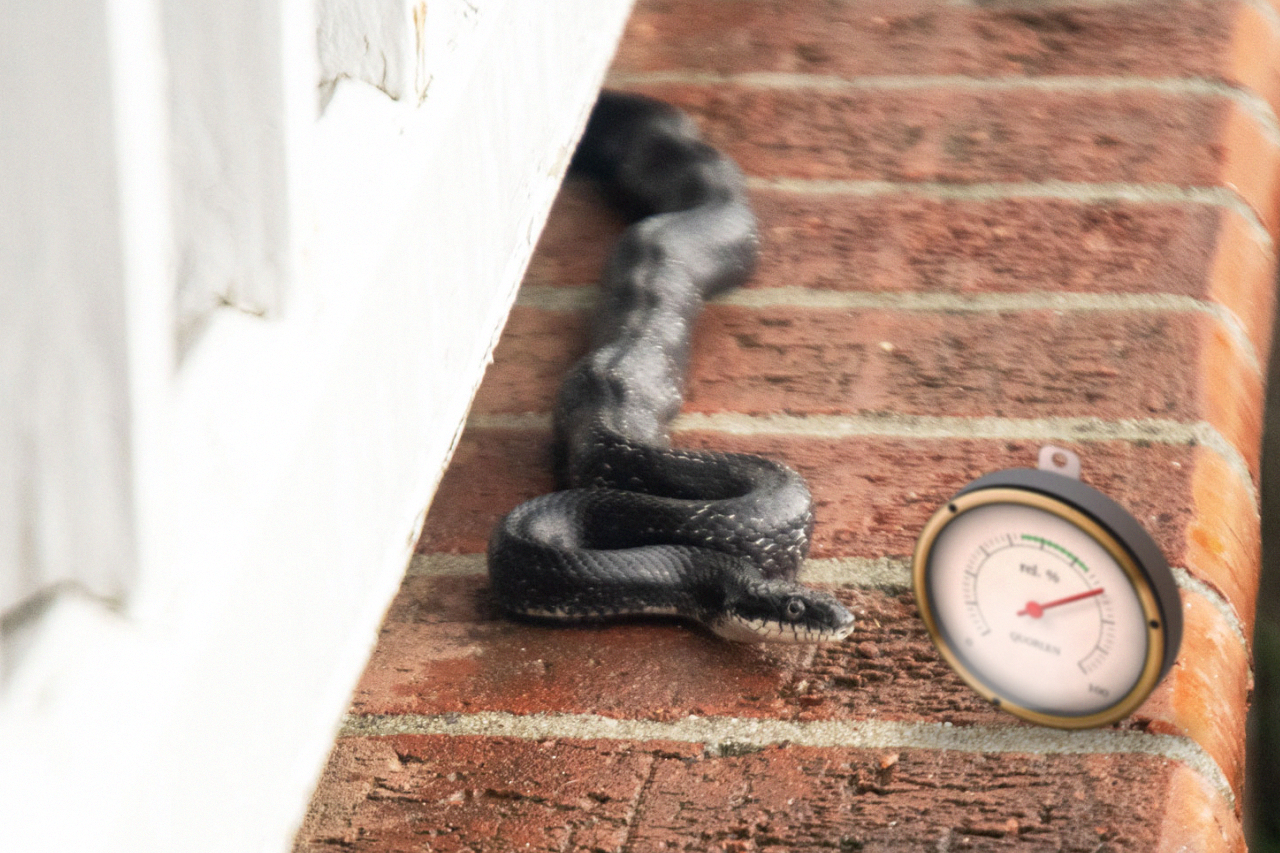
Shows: 70; %
